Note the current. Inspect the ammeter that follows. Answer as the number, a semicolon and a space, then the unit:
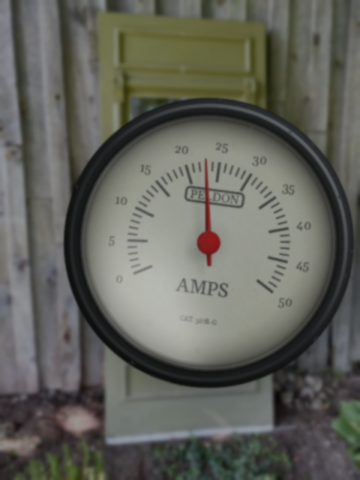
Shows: 23; A
